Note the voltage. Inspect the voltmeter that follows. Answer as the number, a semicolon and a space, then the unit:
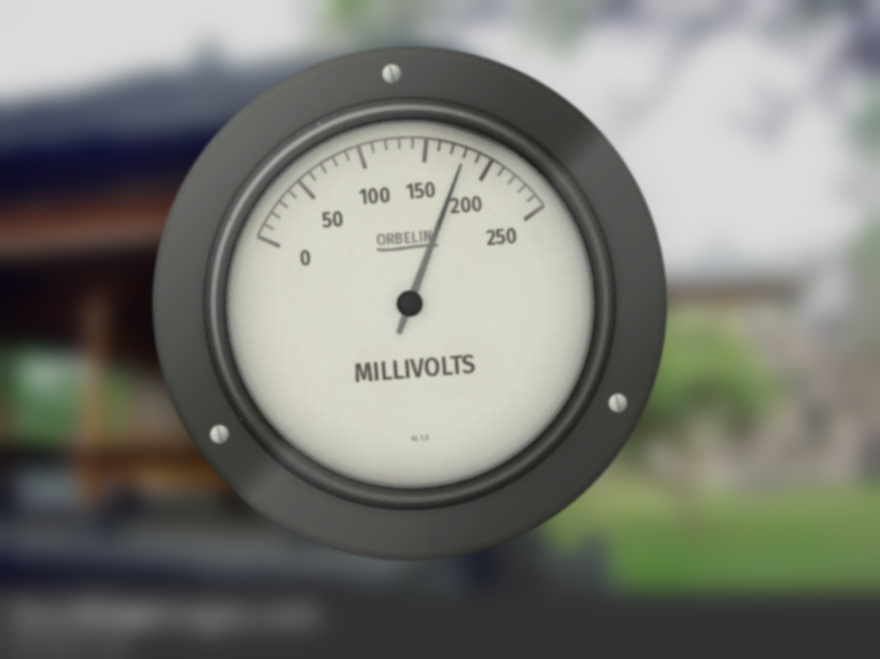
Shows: 180; mV
